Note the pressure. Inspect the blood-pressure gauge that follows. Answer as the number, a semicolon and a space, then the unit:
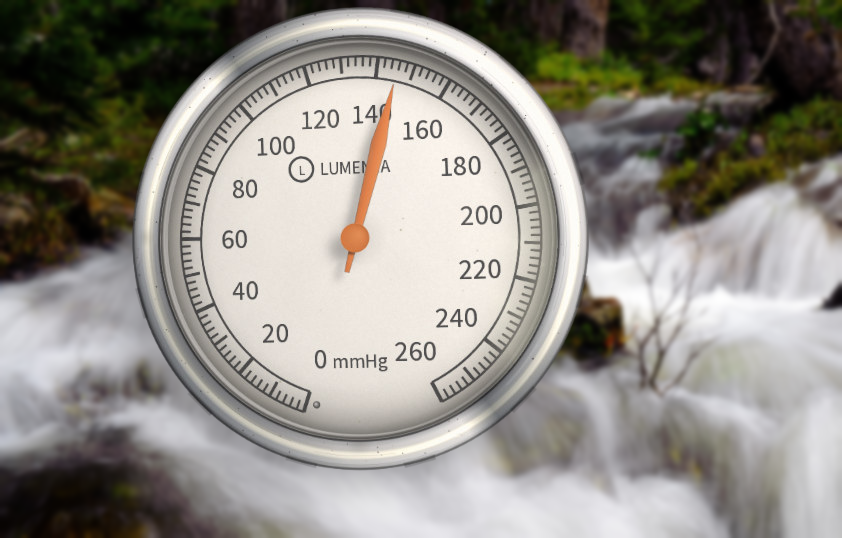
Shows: 146; mmHg
